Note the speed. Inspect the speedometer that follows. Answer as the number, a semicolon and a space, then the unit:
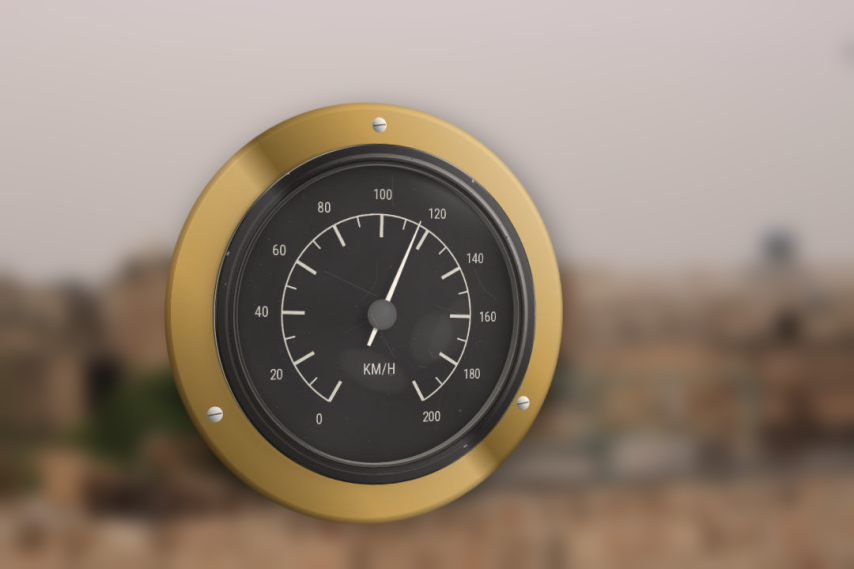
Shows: 115; km/h
